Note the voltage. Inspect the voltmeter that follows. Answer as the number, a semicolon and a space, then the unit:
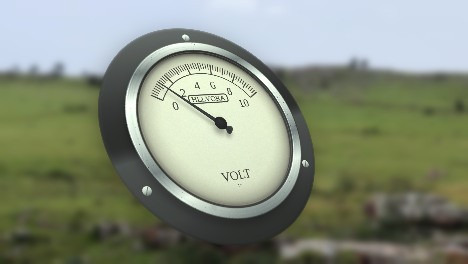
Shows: 1; V
